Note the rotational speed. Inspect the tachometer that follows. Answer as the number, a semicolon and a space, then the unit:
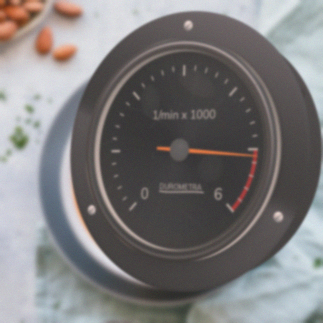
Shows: 5100; rpm
